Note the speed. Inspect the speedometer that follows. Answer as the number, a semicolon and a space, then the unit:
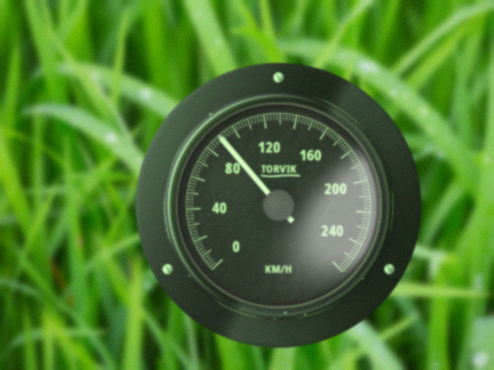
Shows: 90; km/h
